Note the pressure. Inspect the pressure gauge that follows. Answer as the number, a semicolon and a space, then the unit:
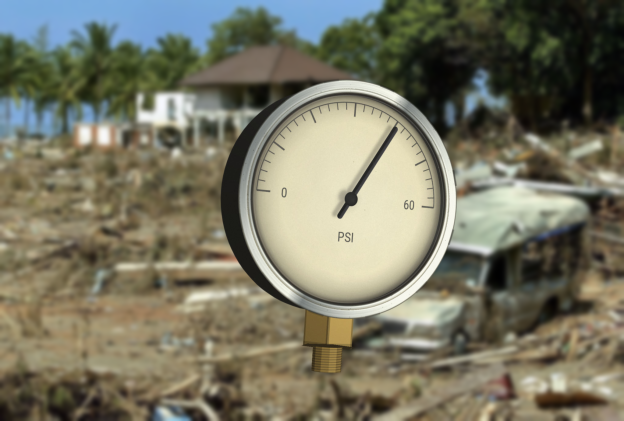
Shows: 40; psi
